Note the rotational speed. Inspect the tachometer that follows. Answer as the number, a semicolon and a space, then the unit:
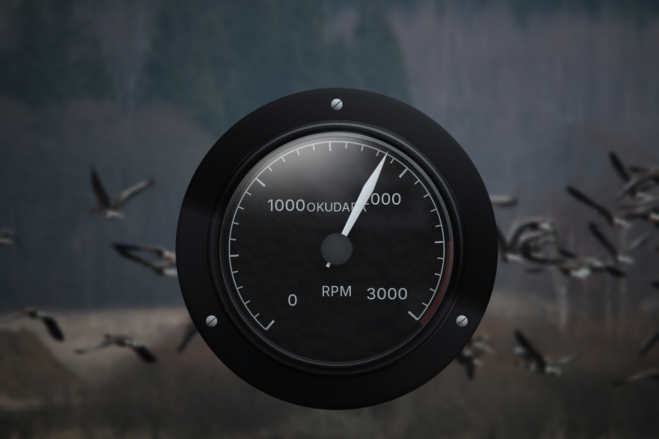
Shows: 1850; rpm
